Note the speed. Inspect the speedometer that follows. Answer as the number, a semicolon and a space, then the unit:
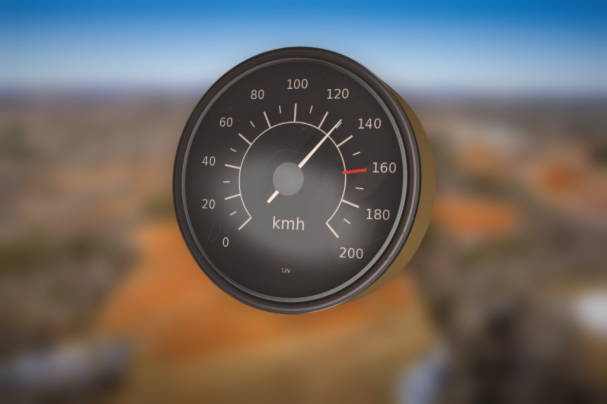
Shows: 130; km/h
